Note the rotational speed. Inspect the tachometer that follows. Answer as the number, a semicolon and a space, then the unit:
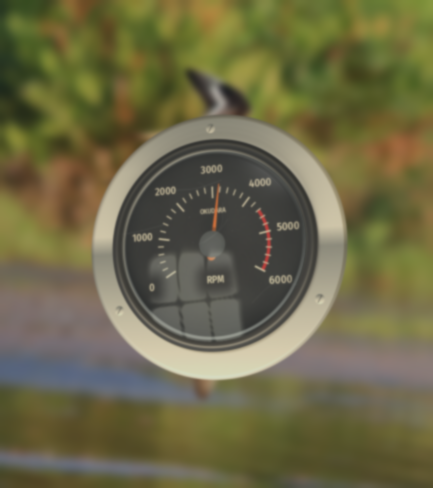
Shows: 3200; rpm
